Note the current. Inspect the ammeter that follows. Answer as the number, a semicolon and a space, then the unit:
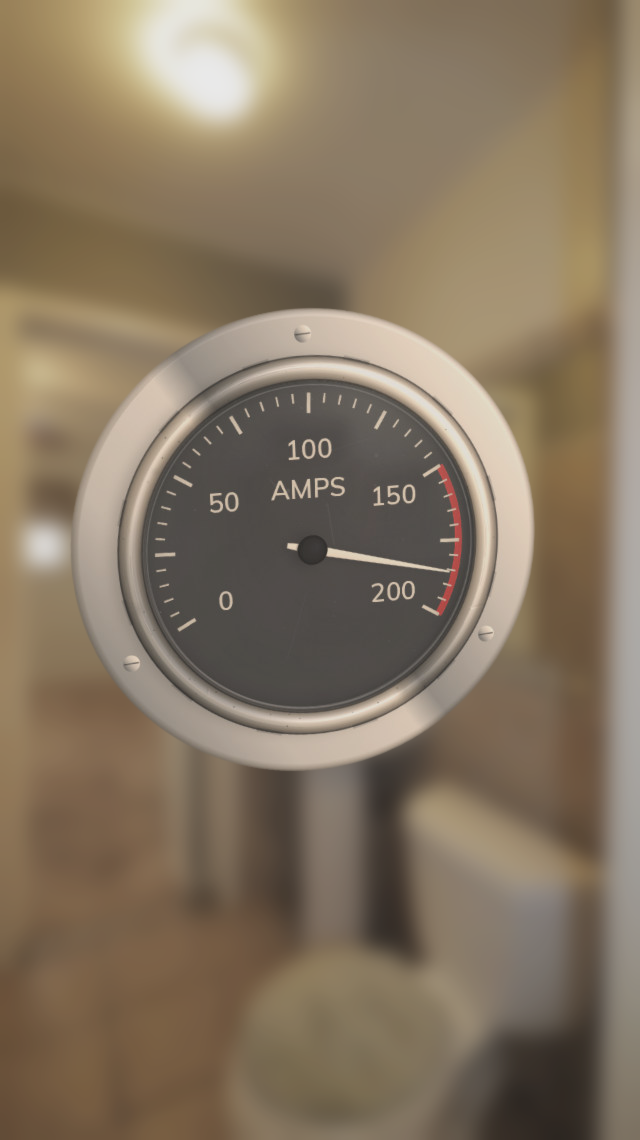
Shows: 185; A
